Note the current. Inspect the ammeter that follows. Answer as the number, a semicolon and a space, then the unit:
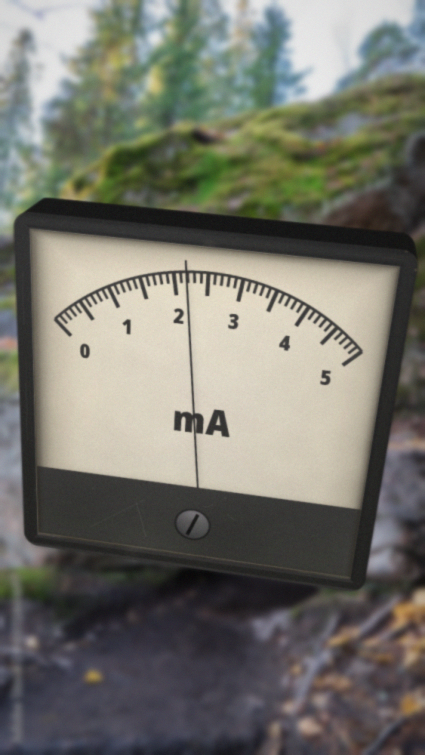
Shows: 2.2; mA
